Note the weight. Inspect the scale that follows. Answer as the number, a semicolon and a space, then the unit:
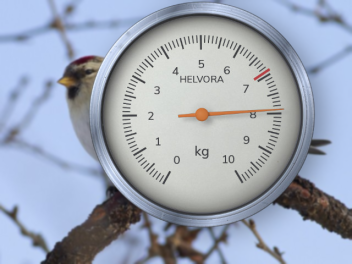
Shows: 7.9; kg
